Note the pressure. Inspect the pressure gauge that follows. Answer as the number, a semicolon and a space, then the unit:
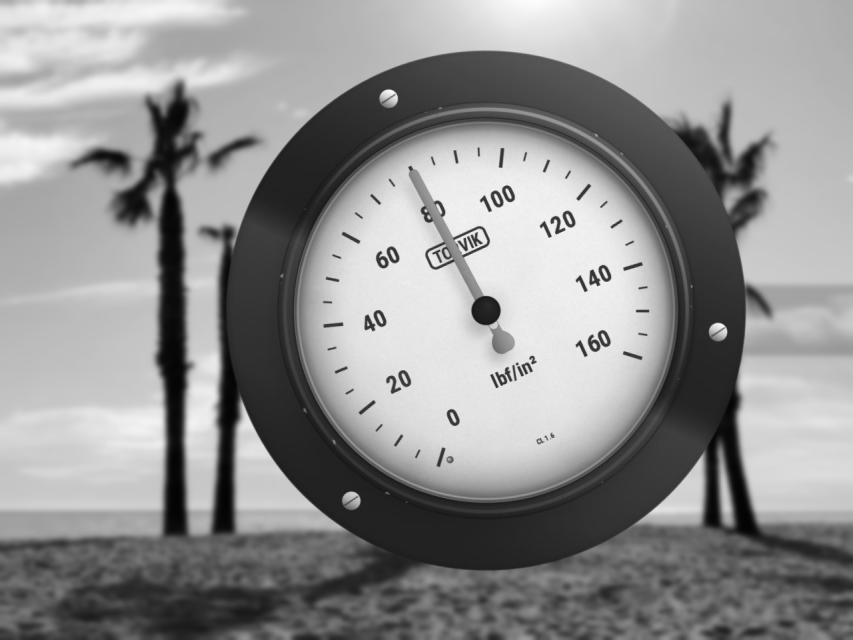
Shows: 80; psi
